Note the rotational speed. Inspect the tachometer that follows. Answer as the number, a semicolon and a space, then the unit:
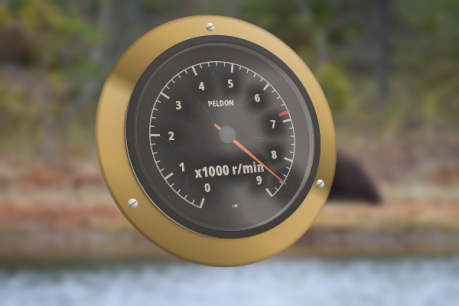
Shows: 8600; rpm
